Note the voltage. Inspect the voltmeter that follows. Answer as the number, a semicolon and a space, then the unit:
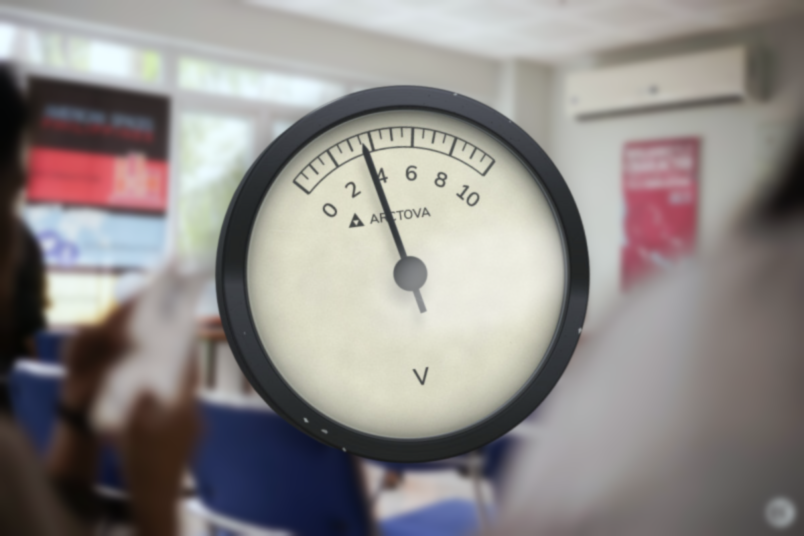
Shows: 3.5; V
